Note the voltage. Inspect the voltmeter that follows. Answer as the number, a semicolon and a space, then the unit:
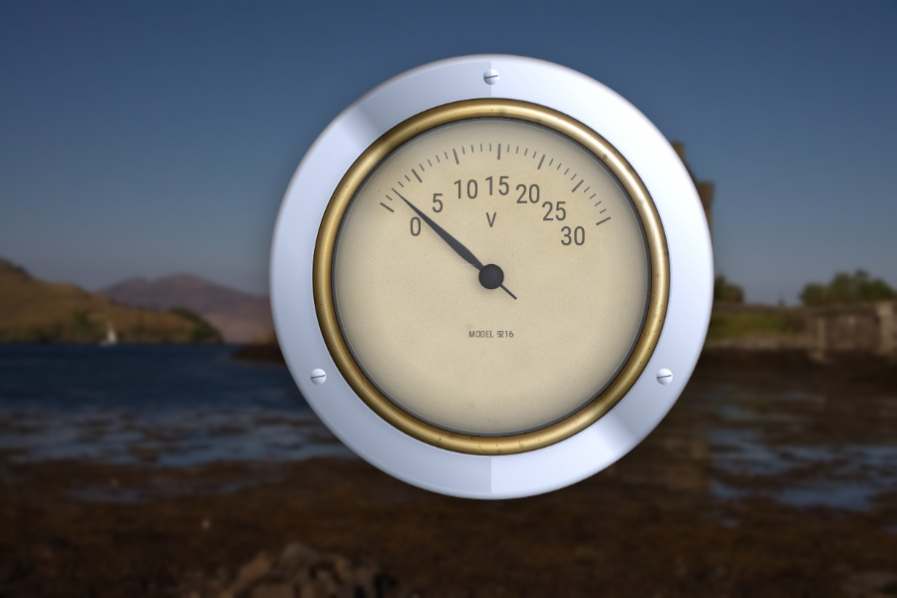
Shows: 2; V
